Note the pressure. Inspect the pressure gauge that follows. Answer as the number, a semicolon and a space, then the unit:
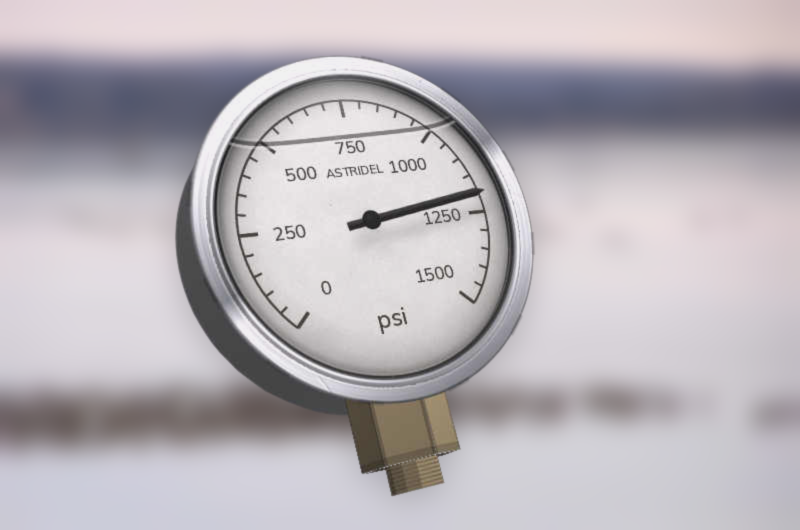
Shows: 1200; psi
